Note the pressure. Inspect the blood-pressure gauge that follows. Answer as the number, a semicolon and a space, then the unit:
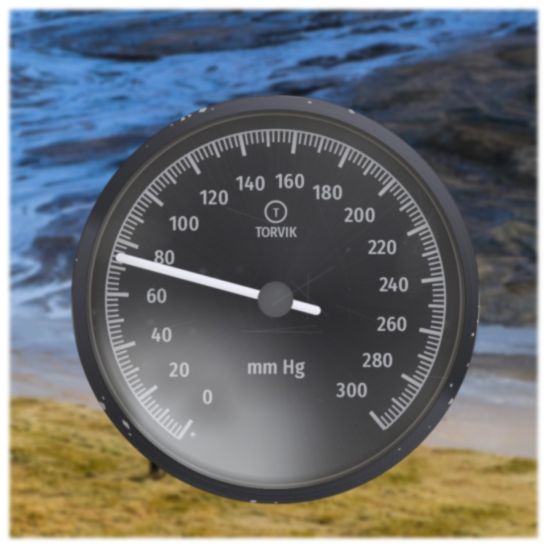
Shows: 74; mmHg
